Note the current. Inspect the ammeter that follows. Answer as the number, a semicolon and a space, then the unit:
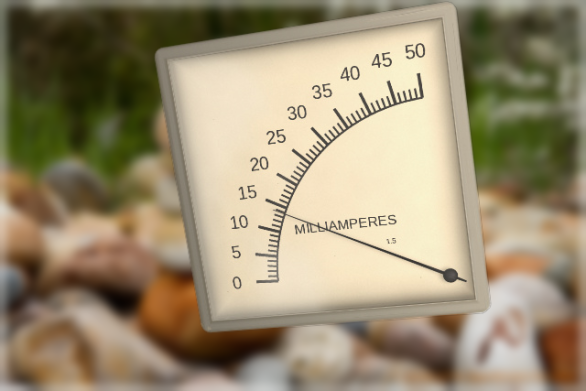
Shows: 14; mA
